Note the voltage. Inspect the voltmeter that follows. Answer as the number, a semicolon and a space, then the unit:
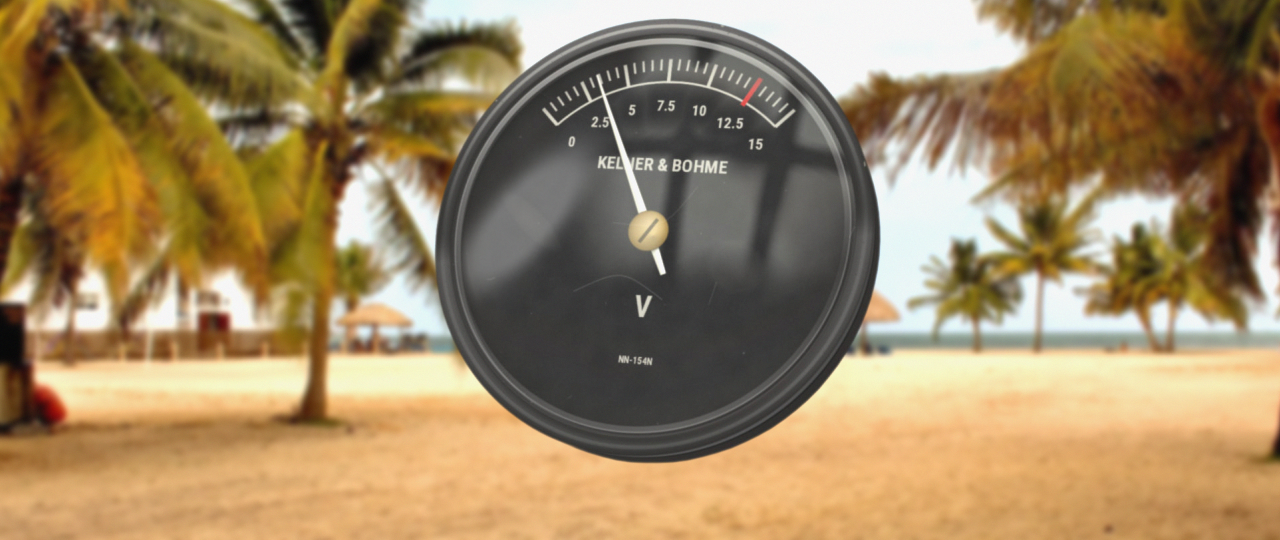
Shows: 3.5; V
